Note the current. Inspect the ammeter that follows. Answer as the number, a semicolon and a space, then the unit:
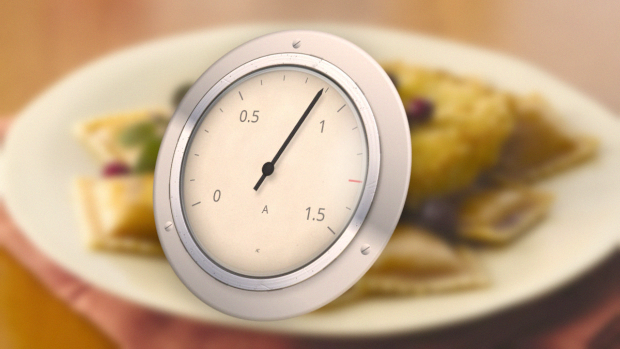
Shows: 0.9; A
